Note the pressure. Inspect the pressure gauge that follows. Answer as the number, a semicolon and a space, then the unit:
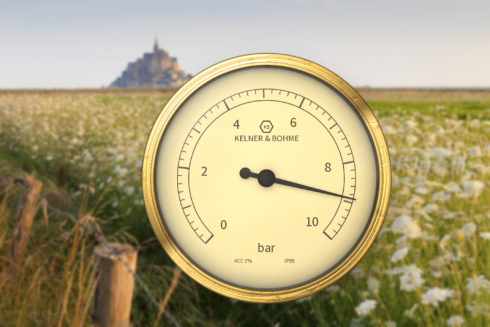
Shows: 8.9; bar
